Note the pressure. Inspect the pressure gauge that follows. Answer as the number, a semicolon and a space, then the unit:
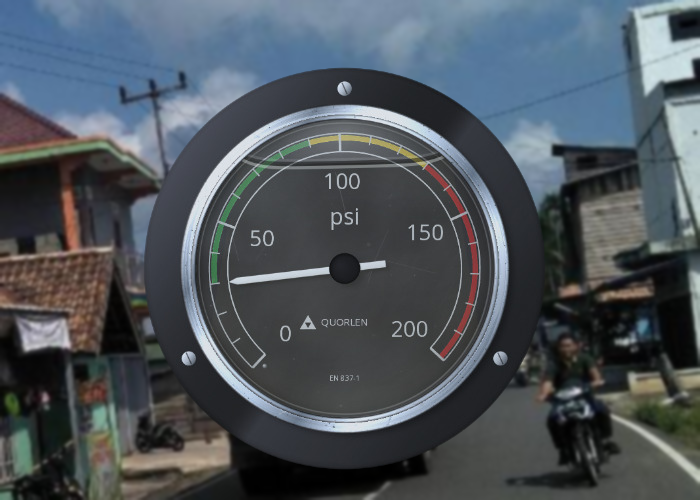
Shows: 30; psi
